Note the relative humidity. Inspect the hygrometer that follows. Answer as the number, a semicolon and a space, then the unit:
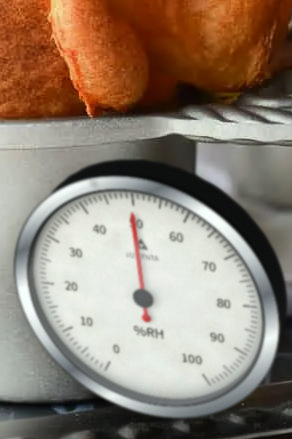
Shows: 50; %
